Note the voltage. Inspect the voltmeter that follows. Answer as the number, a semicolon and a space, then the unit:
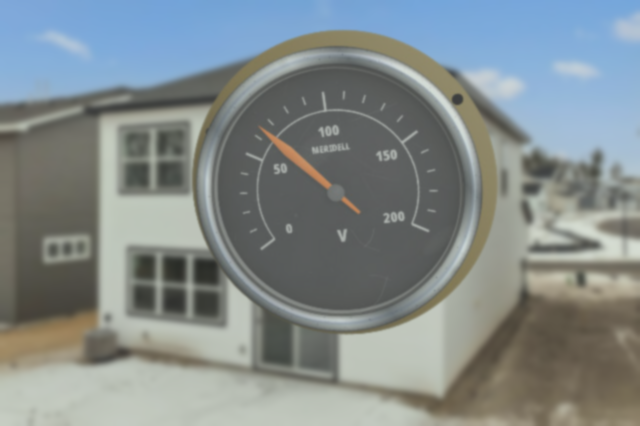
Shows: 65; V
